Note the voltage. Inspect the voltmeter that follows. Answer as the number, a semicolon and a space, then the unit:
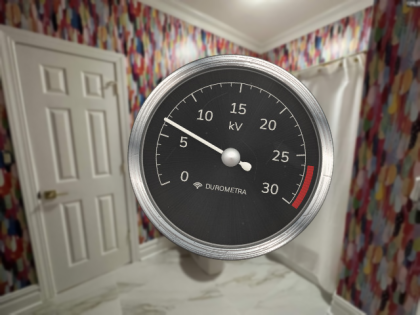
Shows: 6.5; kV
